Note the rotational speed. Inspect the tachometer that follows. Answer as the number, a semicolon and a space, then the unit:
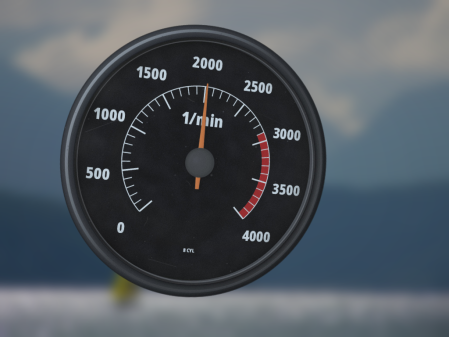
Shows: 2000; rpm
